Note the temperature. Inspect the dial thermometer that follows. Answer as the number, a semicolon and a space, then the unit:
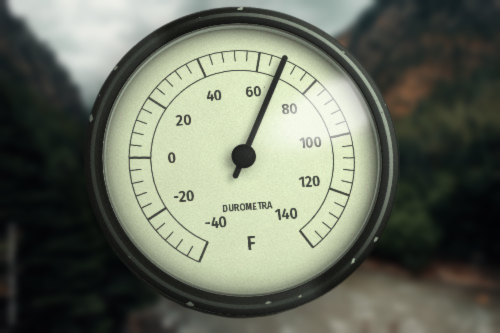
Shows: 68; °F
